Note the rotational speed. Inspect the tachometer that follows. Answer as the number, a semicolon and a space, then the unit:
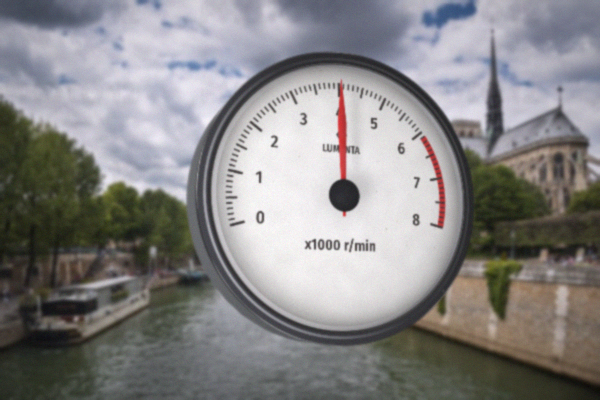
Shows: 4000; rpm
